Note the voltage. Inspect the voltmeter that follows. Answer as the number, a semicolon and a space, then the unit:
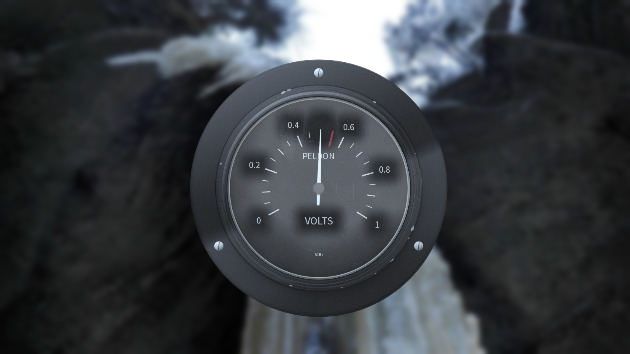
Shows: 0.5; V
